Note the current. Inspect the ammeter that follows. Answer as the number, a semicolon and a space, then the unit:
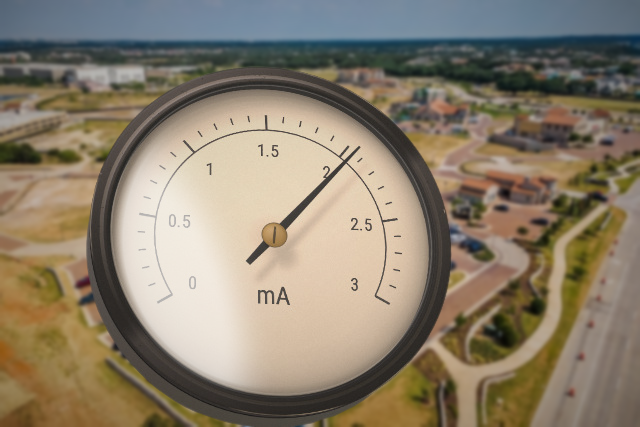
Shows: 2.05; mA
